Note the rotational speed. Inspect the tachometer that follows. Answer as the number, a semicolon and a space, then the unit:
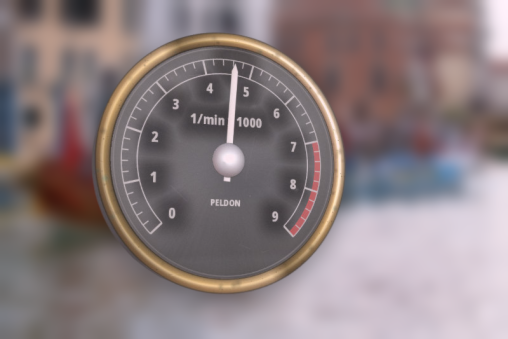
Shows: 4600; rpm
